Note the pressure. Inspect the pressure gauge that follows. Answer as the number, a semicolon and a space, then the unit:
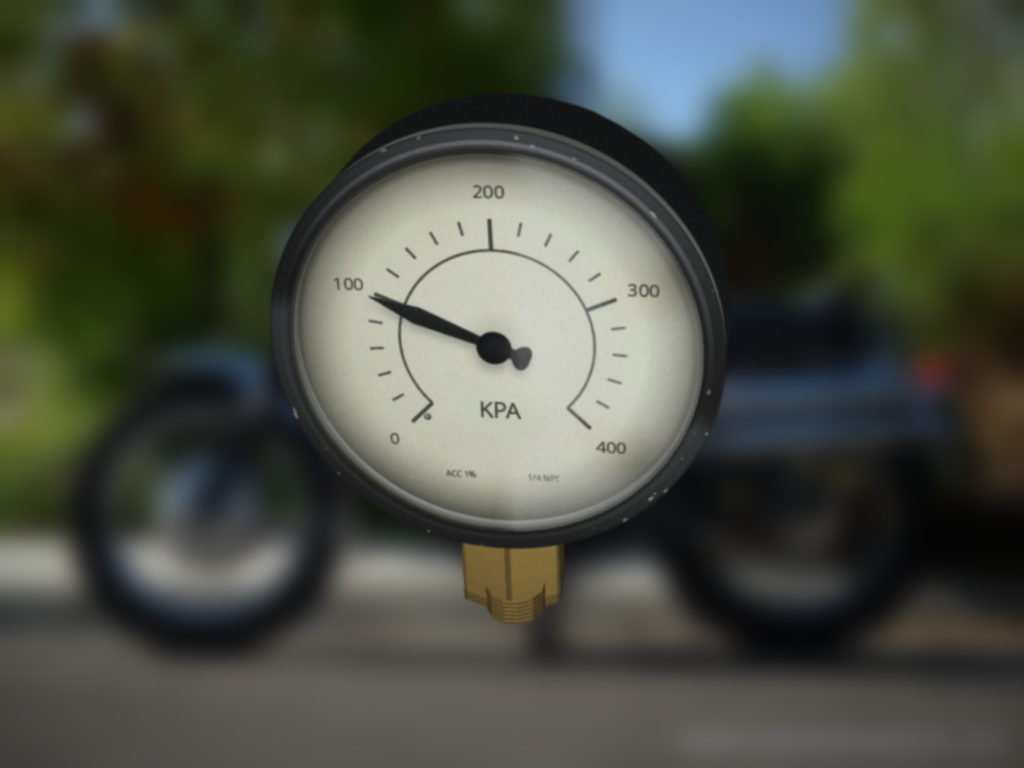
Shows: 100; kPa
